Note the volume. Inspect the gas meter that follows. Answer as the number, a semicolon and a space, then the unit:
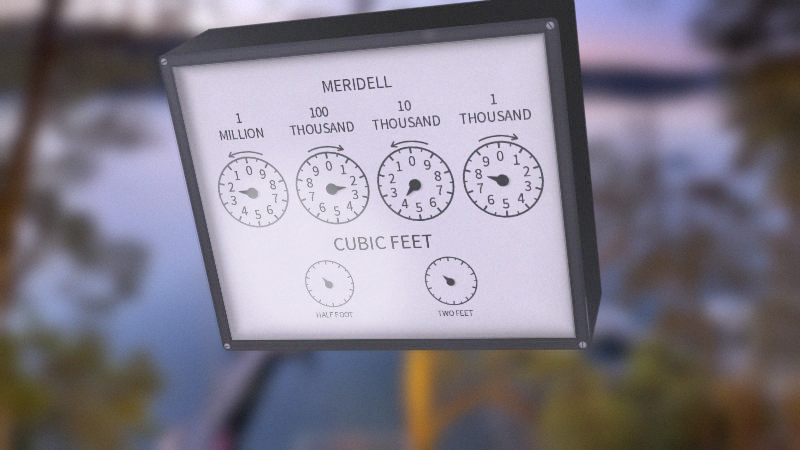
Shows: 223800; ft³
